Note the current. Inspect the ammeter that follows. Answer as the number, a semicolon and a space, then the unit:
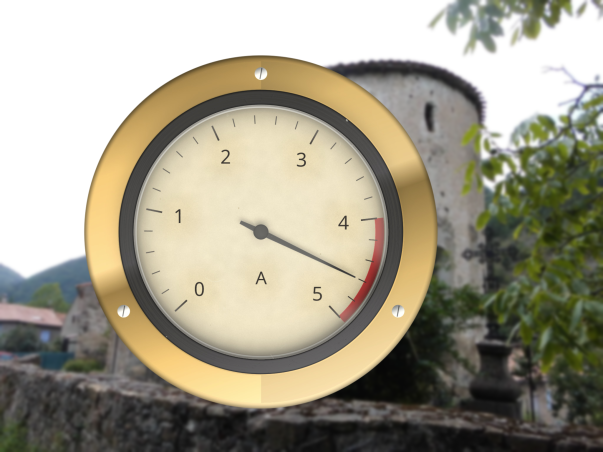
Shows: 4.6; A
